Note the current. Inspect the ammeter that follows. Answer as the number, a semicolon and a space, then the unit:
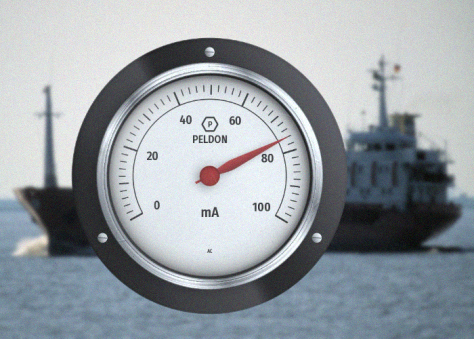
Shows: 76; mA
